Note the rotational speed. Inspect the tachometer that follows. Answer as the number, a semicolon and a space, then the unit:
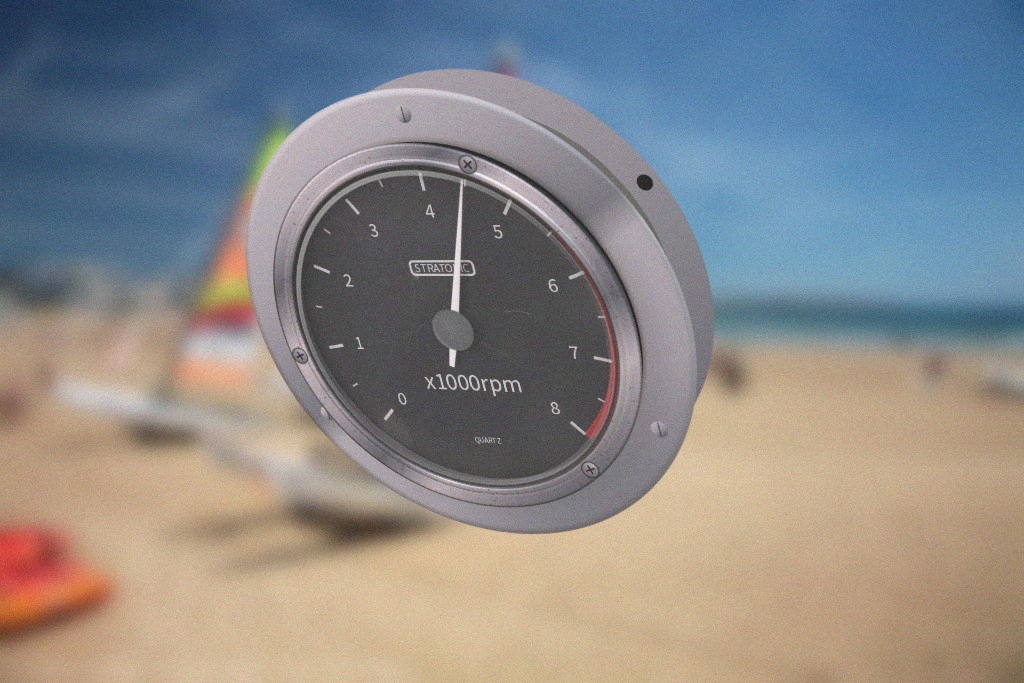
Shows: 4500; rpm
